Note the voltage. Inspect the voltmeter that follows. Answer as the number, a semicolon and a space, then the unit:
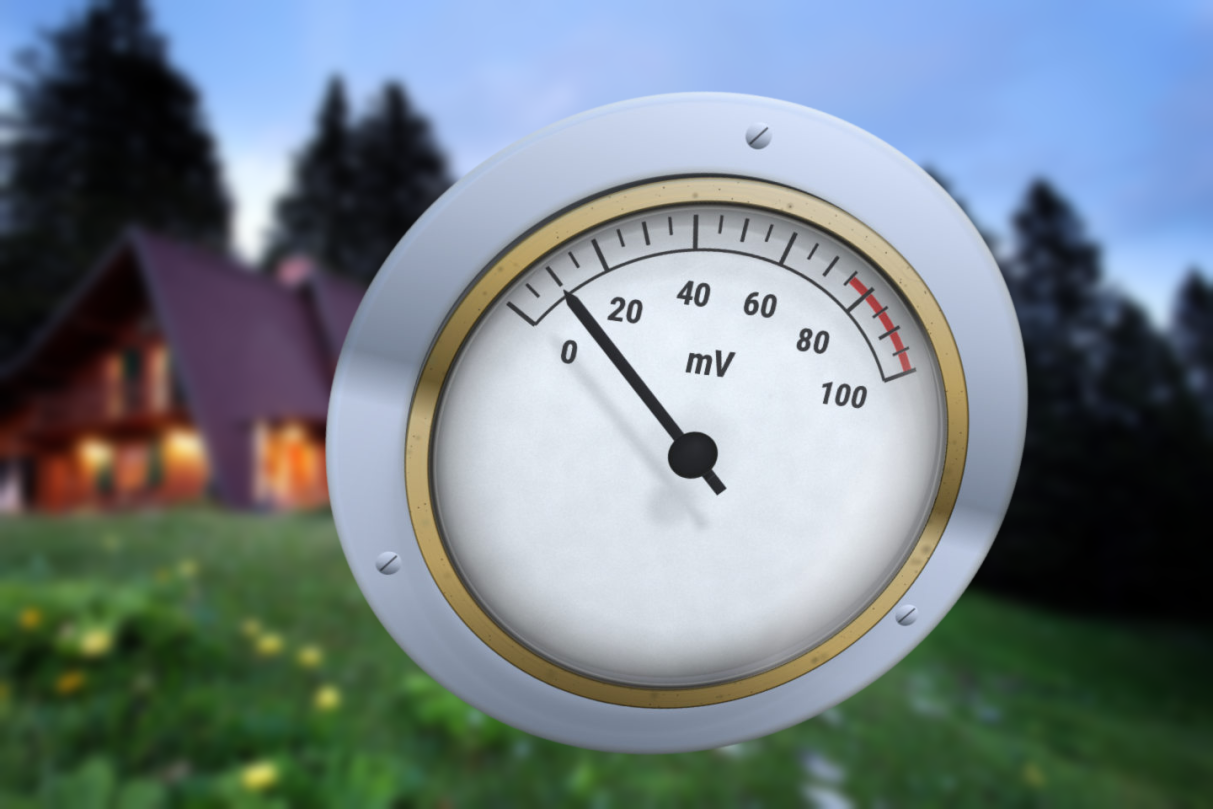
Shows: 10; mV
